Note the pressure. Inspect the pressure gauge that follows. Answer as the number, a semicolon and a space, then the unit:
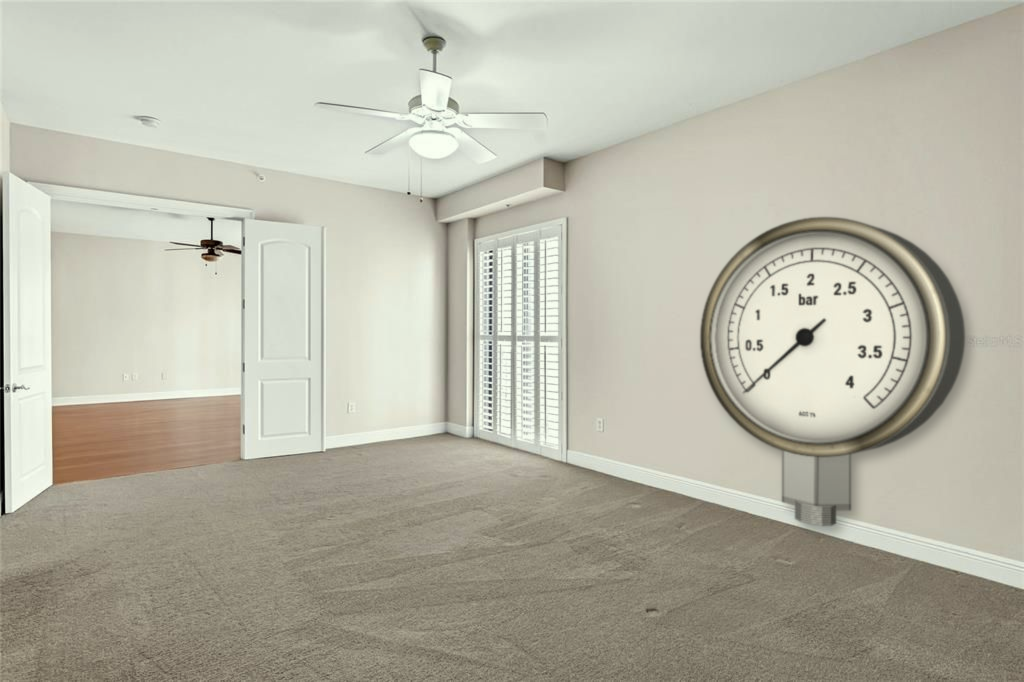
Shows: 0; bar
